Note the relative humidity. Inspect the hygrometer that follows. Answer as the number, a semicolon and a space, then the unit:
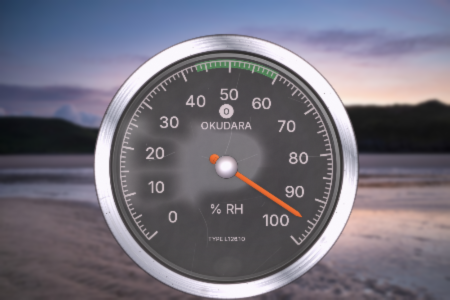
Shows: 95; %
